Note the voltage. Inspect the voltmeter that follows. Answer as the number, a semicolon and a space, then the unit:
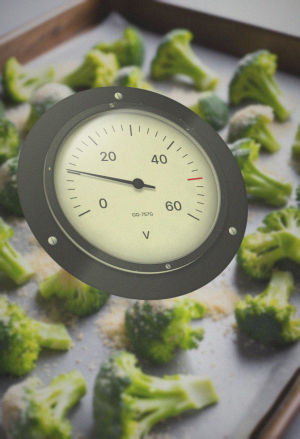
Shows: 10; V
